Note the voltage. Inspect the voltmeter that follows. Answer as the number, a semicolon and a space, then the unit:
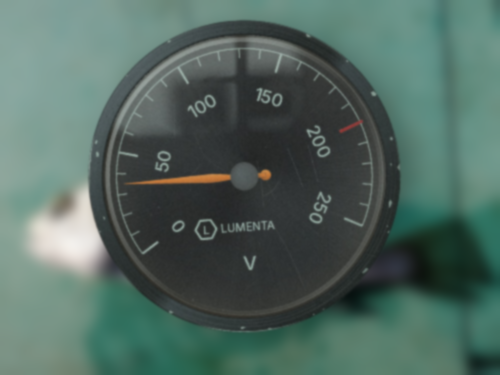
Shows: 35; V
